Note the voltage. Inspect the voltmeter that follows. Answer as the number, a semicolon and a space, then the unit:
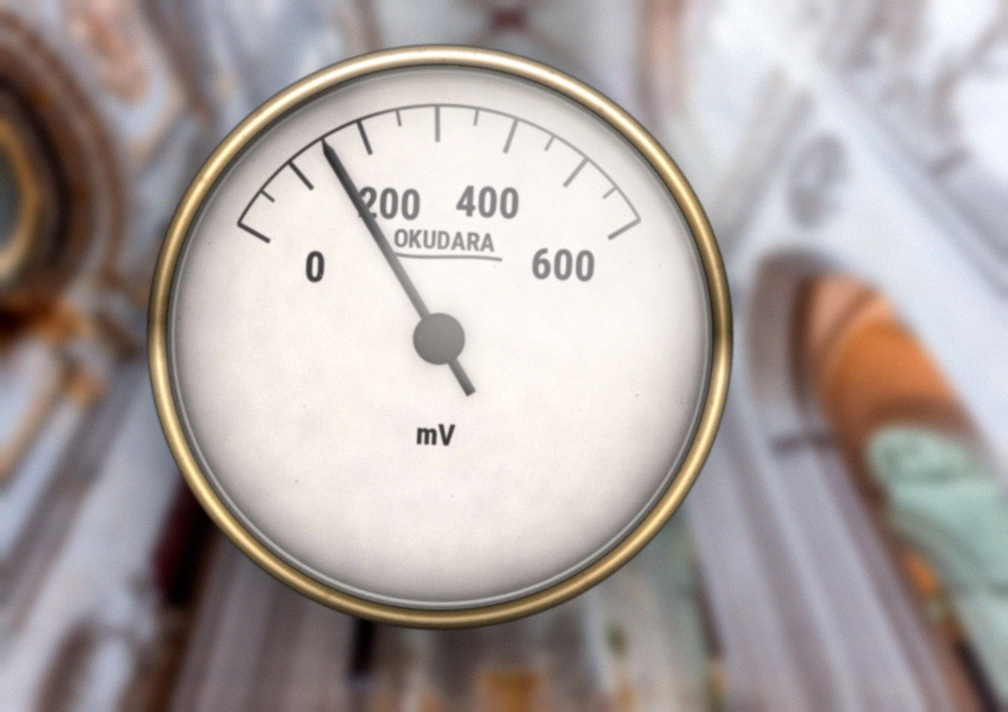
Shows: 150; mV
